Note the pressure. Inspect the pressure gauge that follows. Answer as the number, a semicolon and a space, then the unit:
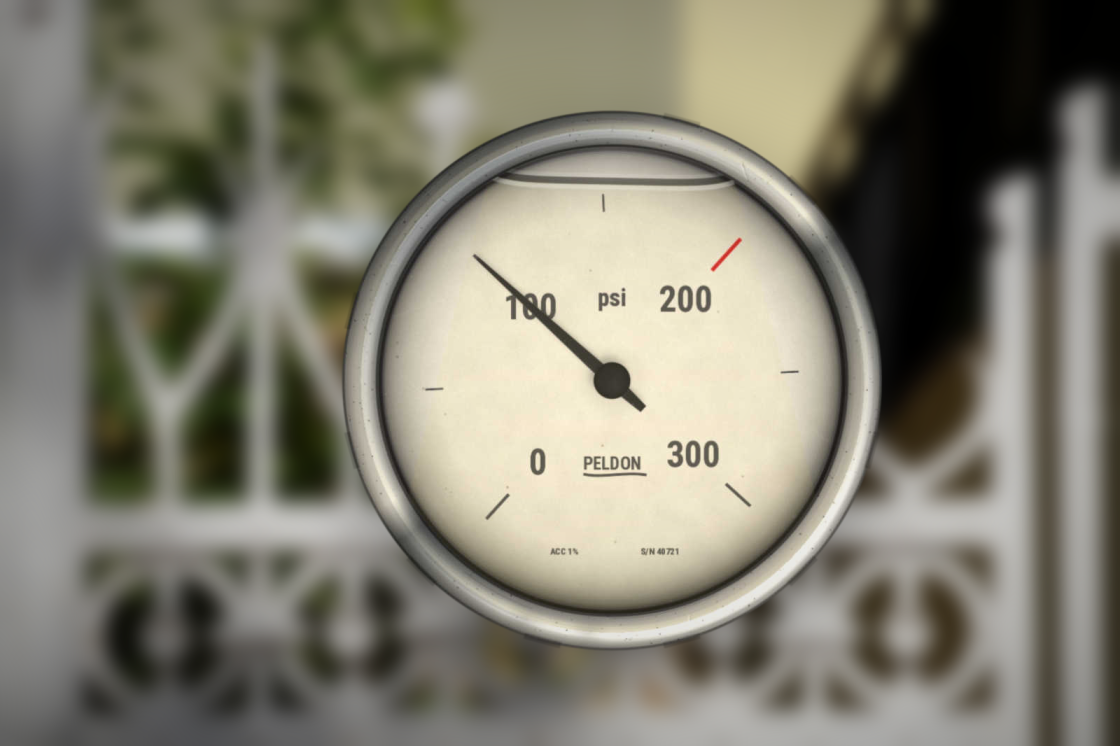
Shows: 100; psi
